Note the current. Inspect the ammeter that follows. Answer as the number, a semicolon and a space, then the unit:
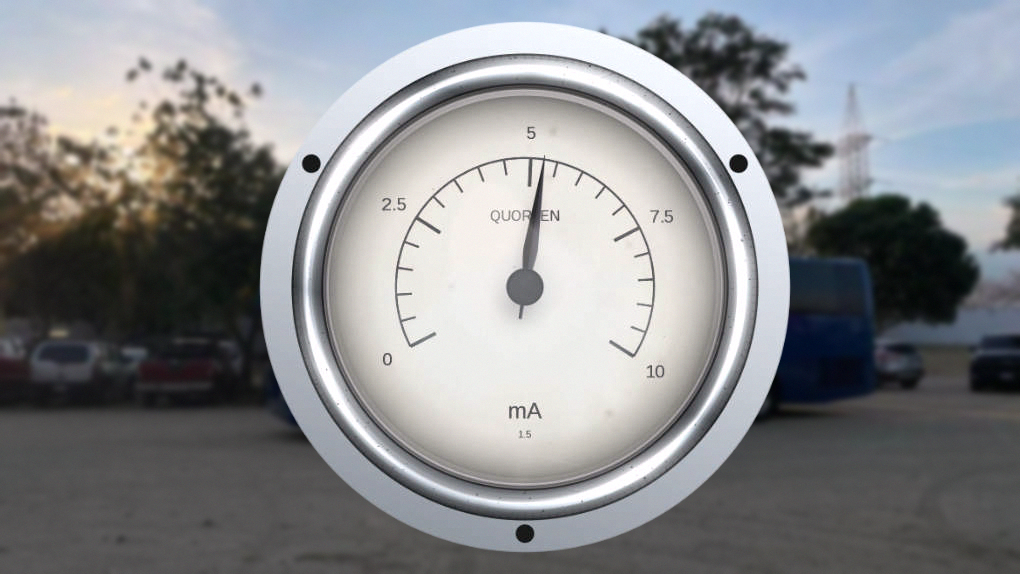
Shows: 5.25; mA
